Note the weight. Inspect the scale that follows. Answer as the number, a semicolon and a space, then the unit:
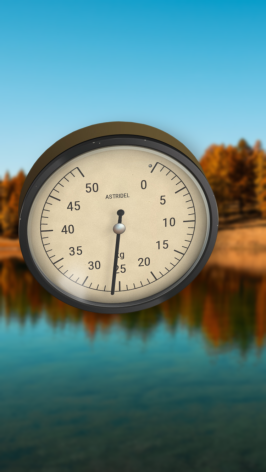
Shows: 26; kg
